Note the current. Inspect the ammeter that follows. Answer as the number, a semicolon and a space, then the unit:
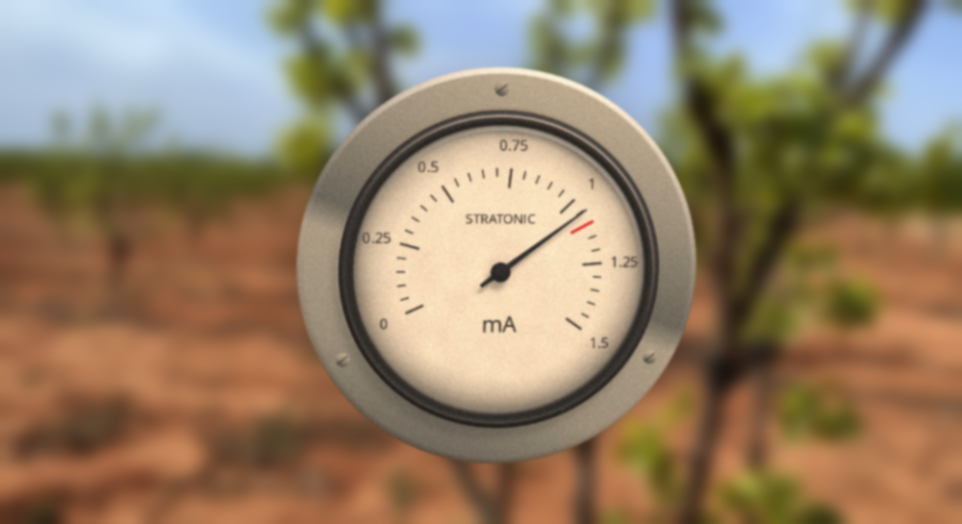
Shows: 1.05; mA
